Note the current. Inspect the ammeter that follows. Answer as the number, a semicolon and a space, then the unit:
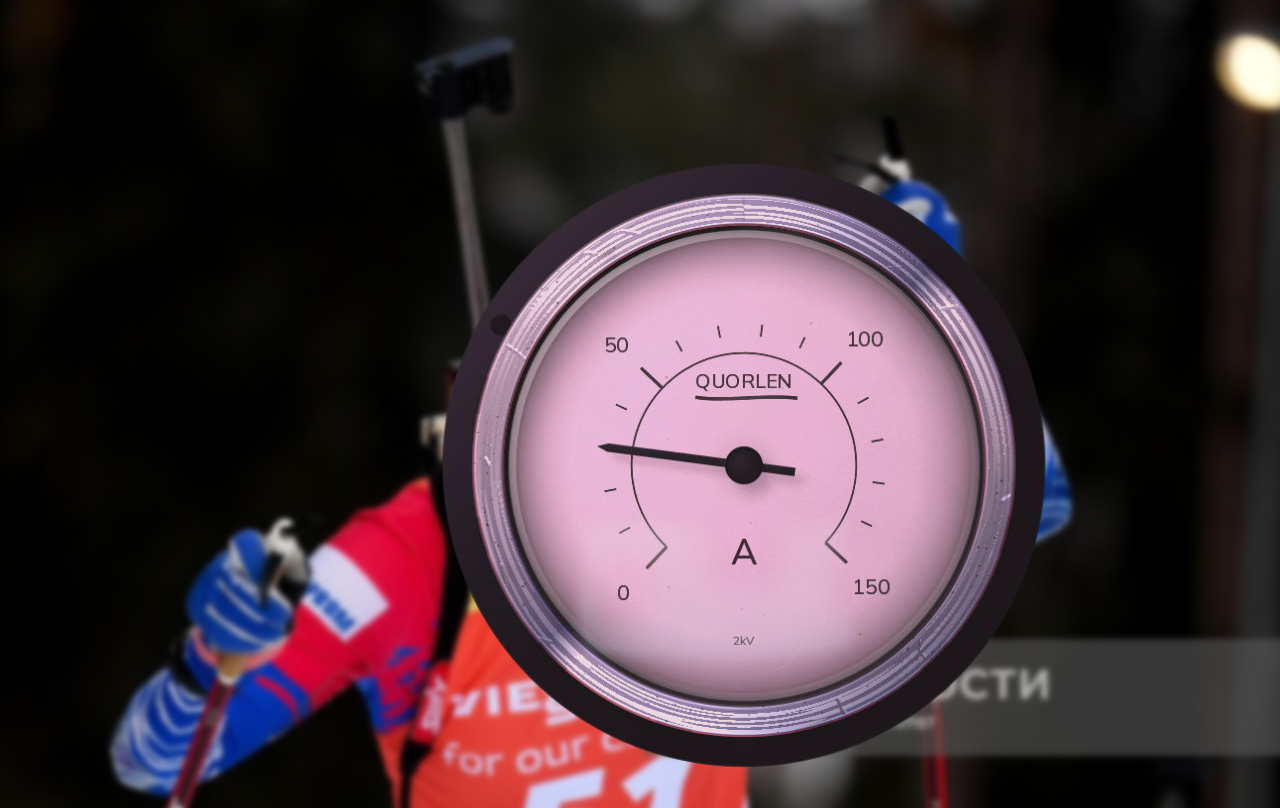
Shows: 30; A
